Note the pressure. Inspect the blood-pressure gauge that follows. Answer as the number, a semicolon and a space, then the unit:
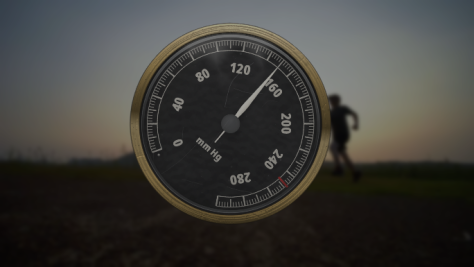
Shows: 150; mmHg
